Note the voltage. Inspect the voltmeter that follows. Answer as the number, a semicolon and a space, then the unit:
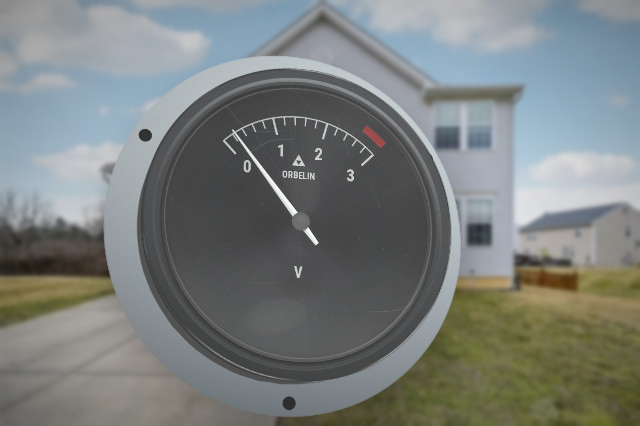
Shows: 0.2; V
